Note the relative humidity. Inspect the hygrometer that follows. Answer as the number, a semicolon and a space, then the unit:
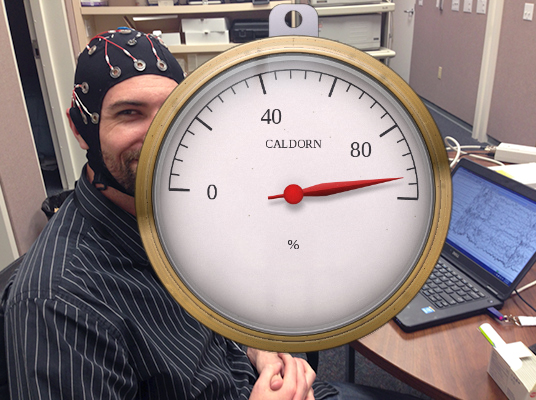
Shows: 94; %
